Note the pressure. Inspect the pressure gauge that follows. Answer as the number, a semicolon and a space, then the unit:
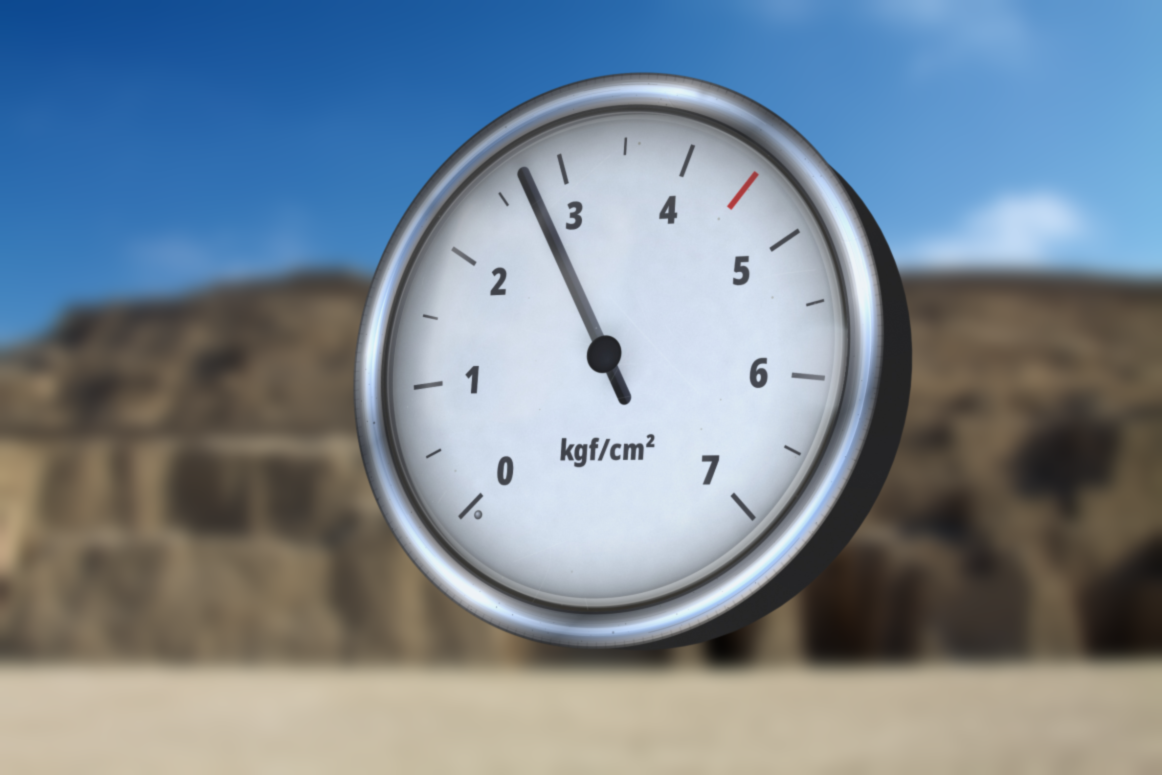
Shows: 2.75; kg/cm²
